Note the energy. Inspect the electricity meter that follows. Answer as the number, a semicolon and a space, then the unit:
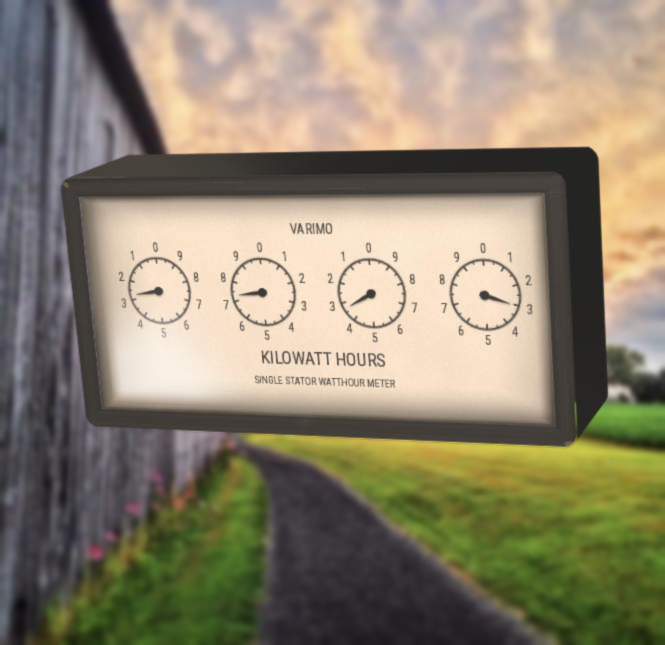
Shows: 2733; kWh
